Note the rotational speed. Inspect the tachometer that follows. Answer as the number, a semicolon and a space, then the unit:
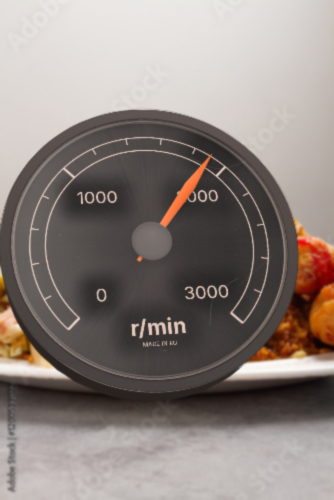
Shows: 1900; rpm
